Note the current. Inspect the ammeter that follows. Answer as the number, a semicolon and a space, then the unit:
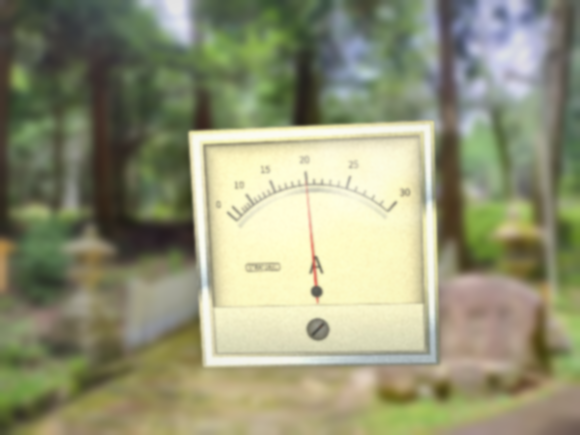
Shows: 20; A
